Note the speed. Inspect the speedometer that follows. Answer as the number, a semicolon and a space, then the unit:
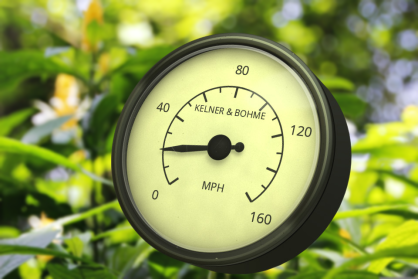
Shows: 20; mph
